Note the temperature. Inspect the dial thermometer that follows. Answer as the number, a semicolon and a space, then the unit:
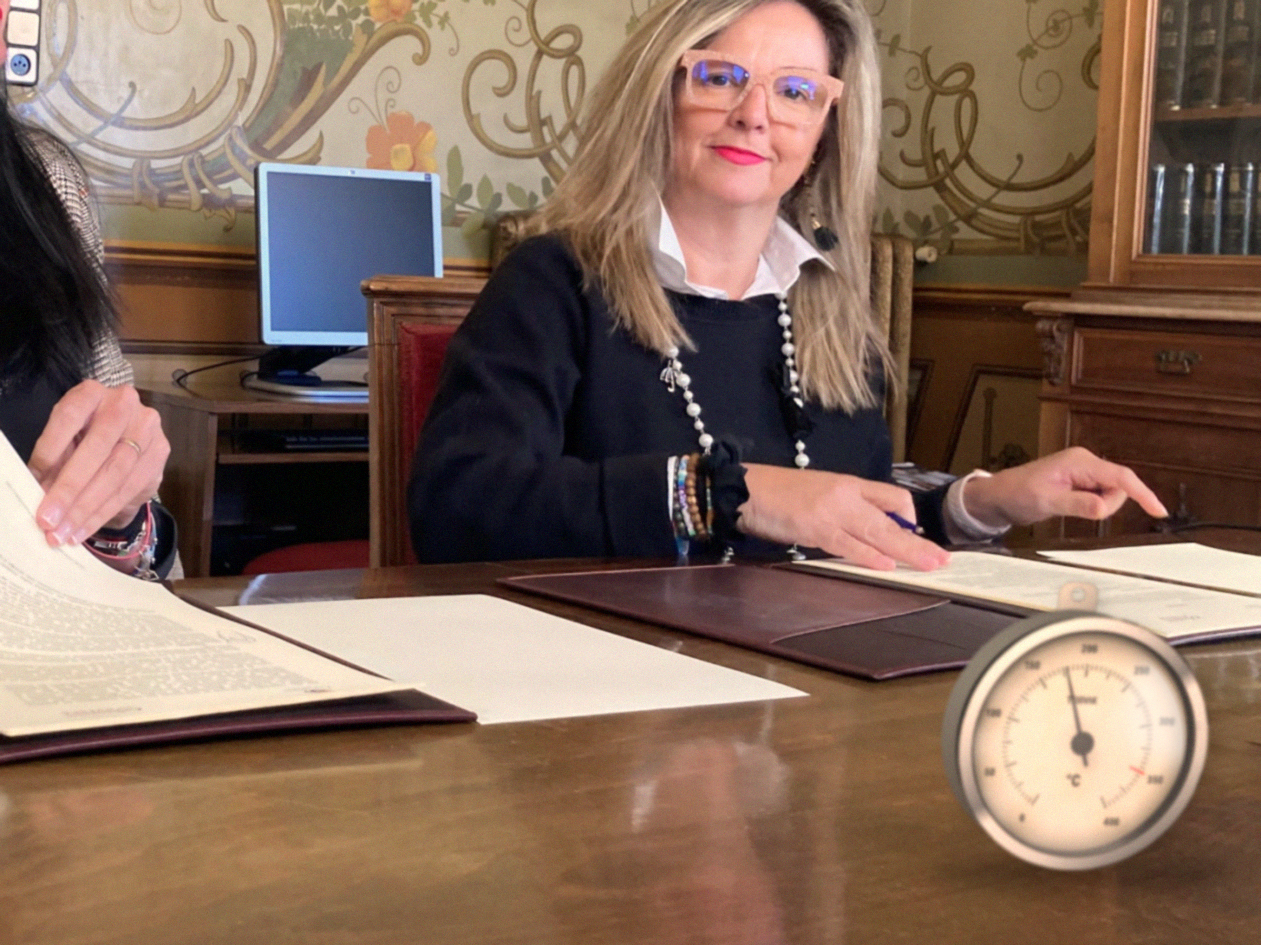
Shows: 175; °C
